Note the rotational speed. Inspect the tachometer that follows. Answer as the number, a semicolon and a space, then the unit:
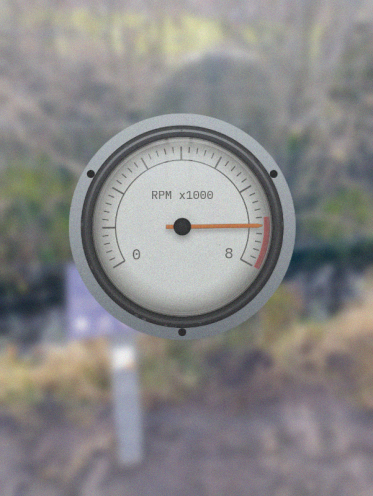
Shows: 7000; rpm
